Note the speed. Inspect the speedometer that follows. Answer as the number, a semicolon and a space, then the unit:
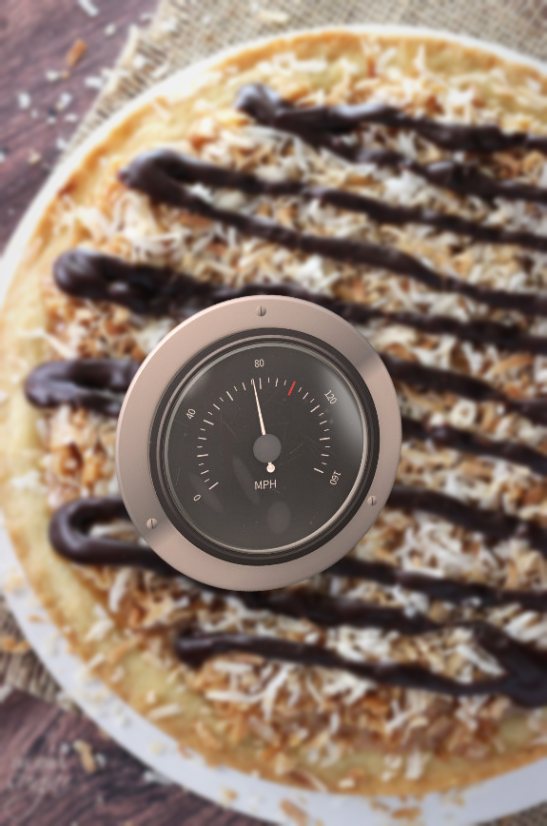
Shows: 75; mph
